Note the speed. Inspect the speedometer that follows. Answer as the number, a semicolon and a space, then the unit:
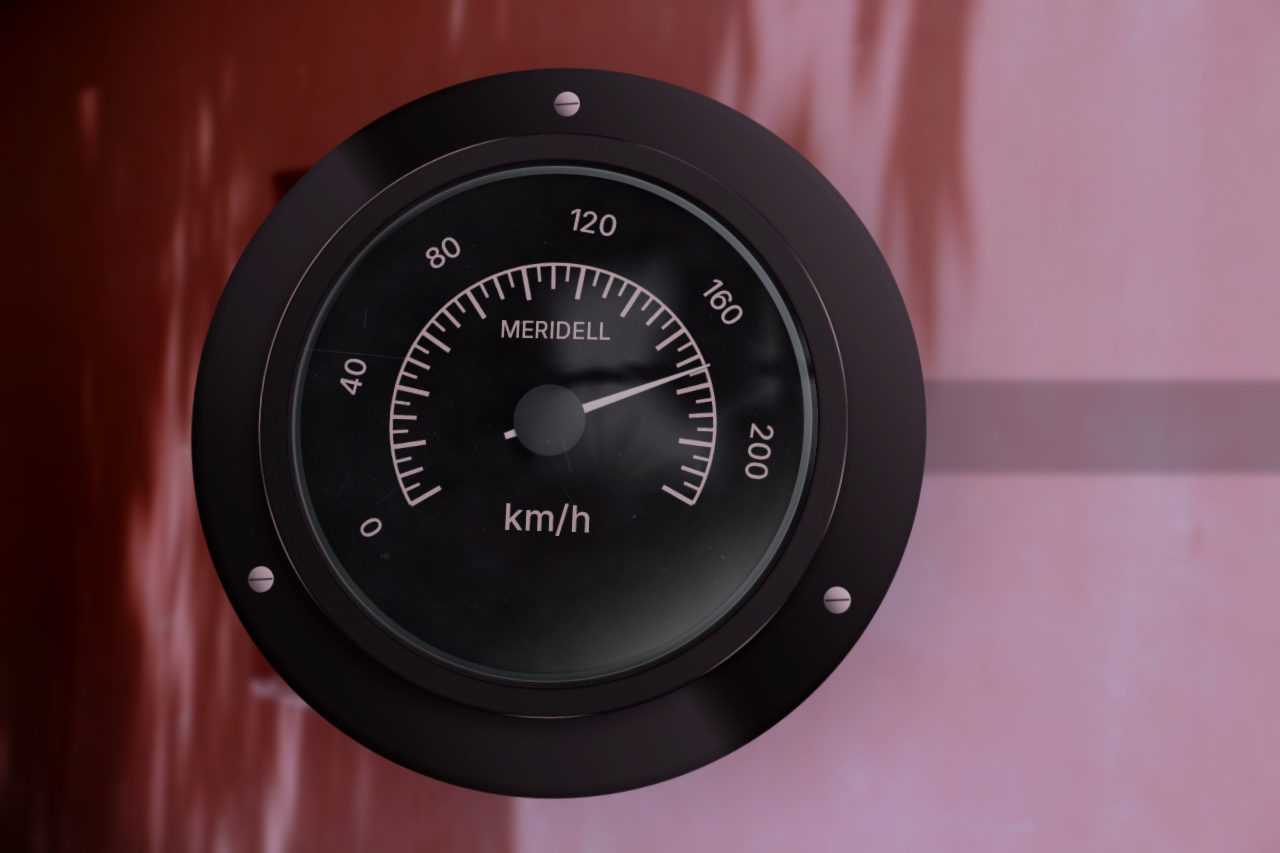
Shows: 175; km/h
